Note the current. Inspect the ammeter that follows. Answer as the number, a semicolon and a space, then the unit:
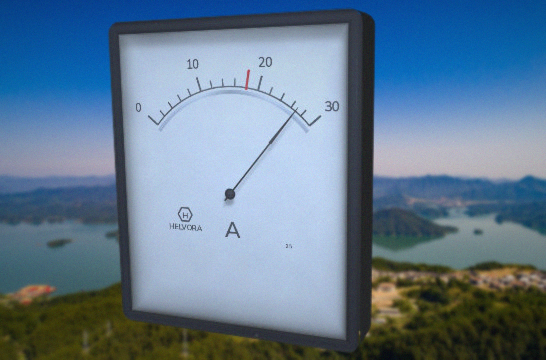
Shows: 27; A
